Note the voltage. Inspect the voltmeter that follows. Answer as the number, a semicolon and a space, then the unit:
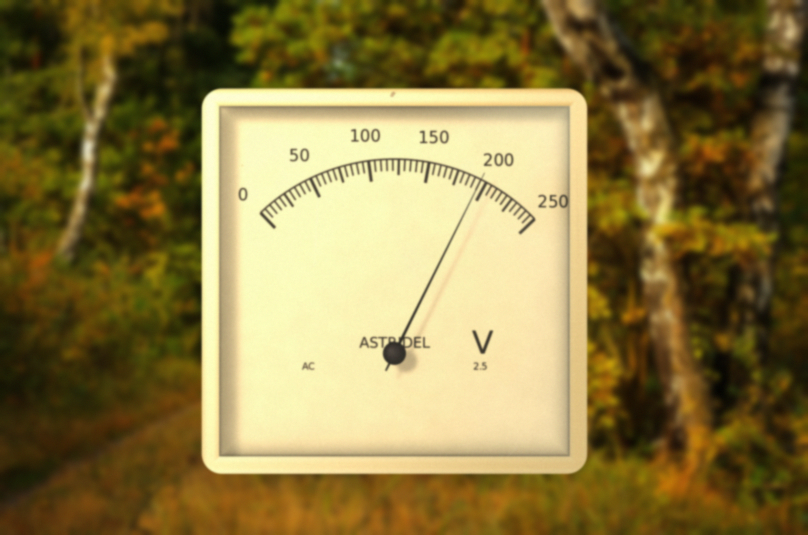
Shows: 195; V
